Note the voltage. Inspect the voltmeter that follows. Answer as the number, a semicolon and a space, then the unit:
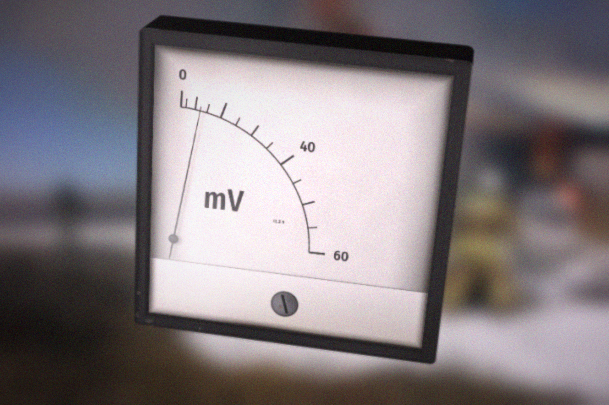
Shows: 12.5; mV
